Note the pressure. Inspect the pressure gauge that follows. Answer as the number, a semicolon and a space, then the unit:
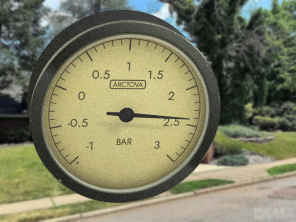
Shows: 2.4; bar
